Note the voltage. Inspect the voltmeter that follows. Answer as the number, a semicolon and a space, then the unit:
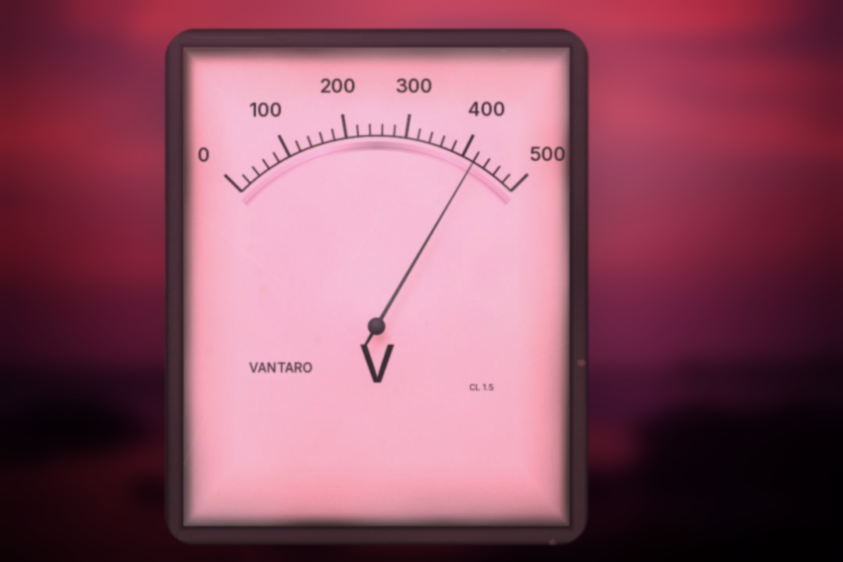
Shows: 420; V
